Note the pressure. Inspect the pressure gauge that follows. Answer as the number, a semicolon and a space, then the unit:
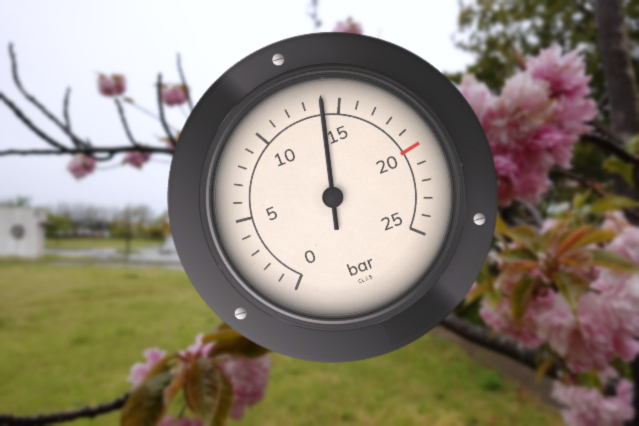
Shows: 14; bar
